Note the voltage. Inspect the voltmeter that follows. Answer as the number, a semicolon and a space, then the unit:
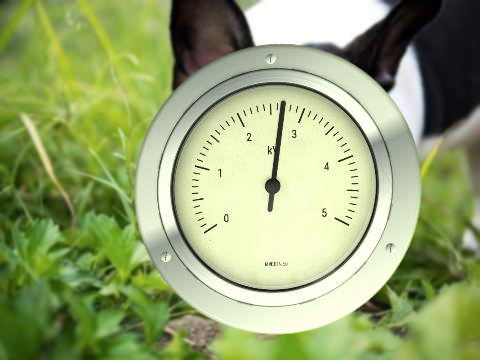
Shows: 2.7; kV
